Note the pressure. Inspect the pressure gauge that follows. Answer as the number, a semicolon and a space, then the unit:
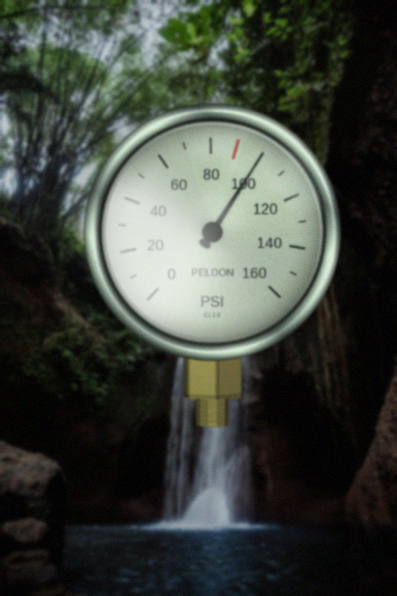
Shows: 100; psi
